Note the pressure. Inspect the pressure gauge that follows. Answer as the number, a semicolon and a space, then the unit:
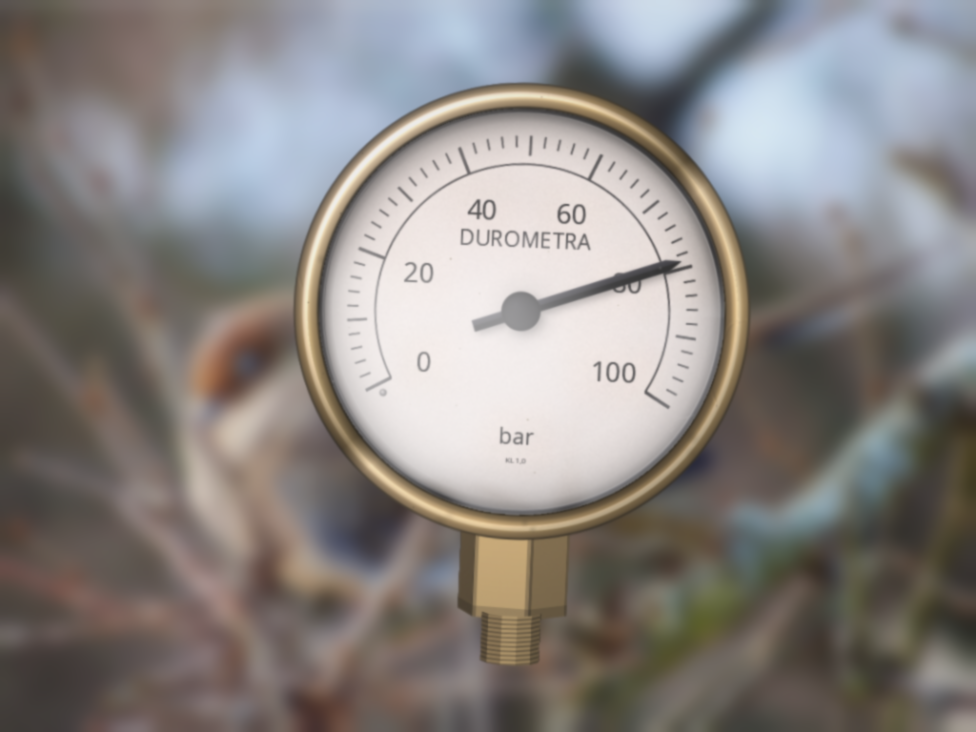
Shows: 79; bar
